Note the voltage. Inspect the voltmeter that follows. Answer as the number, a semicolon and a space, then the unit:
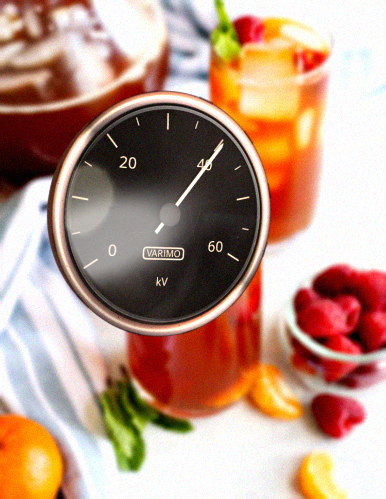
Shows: 40; kV
